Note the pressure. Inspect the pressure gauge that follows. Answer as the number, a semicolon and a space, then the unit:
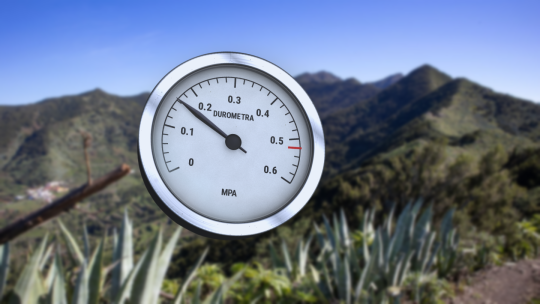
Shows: 0.16; MPa
